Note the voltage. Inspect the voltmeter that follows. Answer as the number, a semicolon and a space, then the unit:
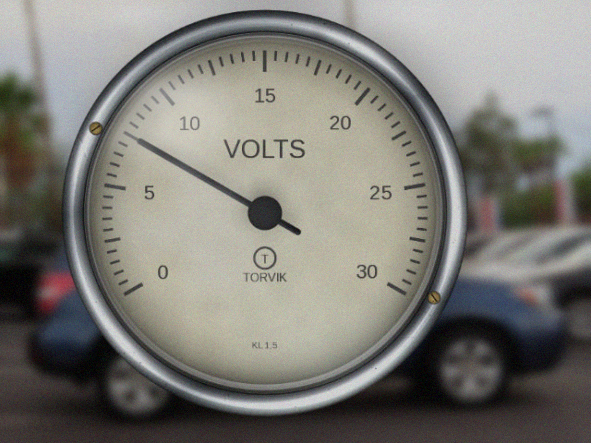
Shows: 7.5; V
